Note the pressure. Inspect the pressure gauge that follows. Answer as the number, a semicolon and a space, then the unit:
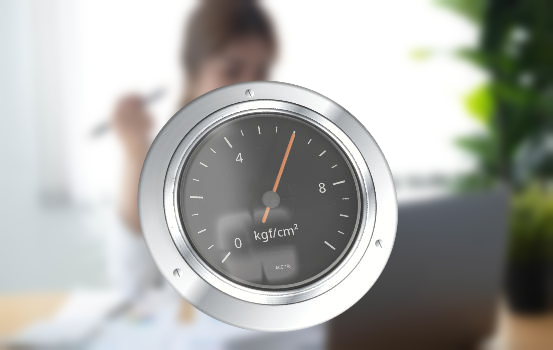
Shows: 6; kg/cm²
